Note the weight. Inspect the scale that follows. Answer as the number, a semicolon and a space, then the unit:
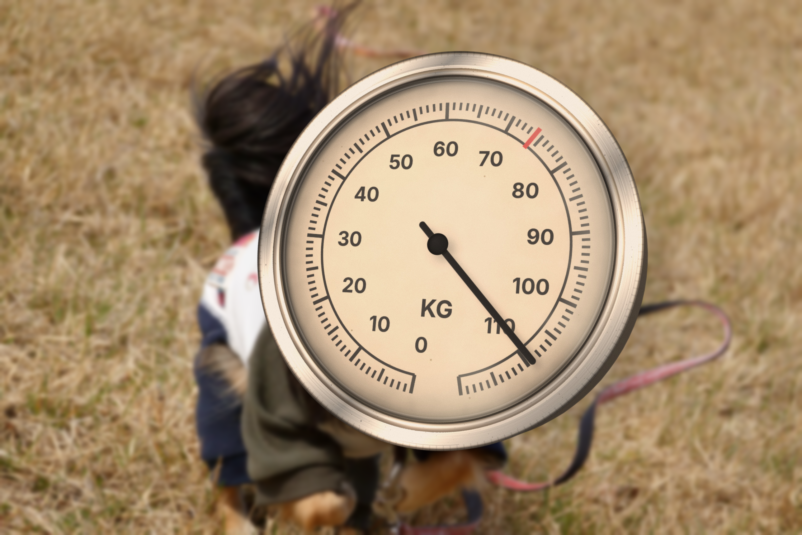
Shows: 109; kg
